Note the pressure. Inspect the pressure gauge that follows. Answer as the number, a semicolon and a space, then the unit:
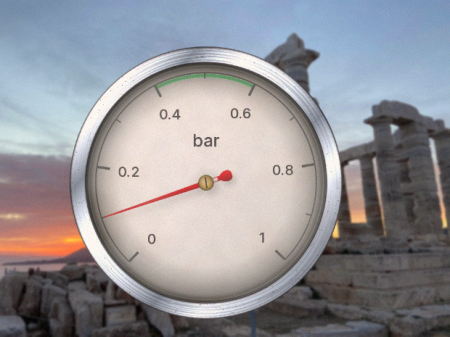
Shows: 0.1; bar
